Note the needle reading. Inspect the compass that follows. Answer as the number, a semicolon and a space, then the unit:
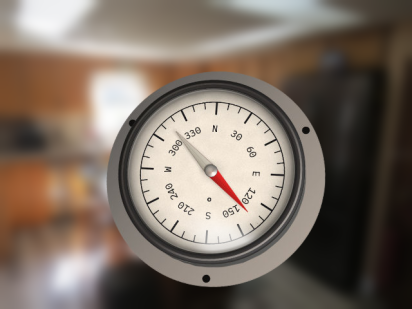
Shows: 135; °
